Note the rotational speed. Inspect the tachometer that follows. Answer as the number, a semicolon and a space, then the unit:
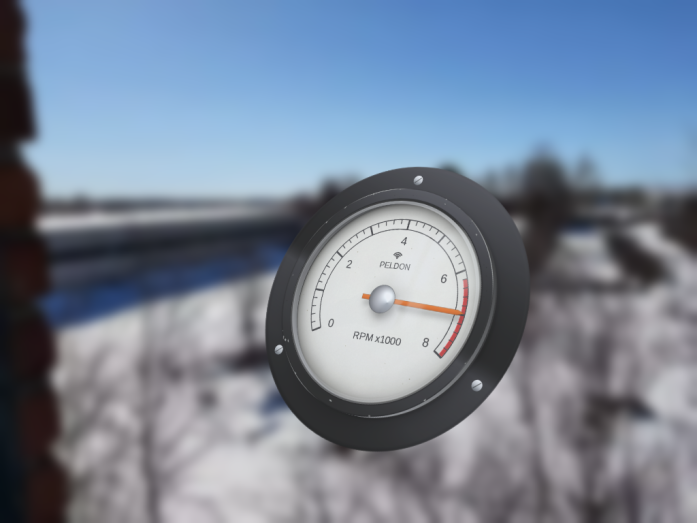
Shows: 7000; rpm
